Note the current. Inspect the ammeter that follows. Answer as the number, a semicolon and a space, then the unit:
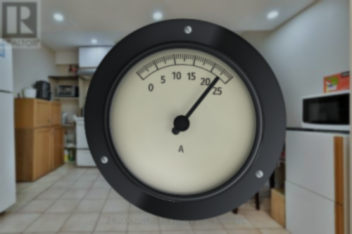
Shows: 22.5; A
